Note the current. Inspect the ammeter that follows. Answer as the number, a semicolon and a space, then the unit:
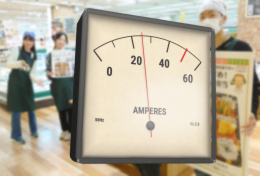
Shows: 25; A
